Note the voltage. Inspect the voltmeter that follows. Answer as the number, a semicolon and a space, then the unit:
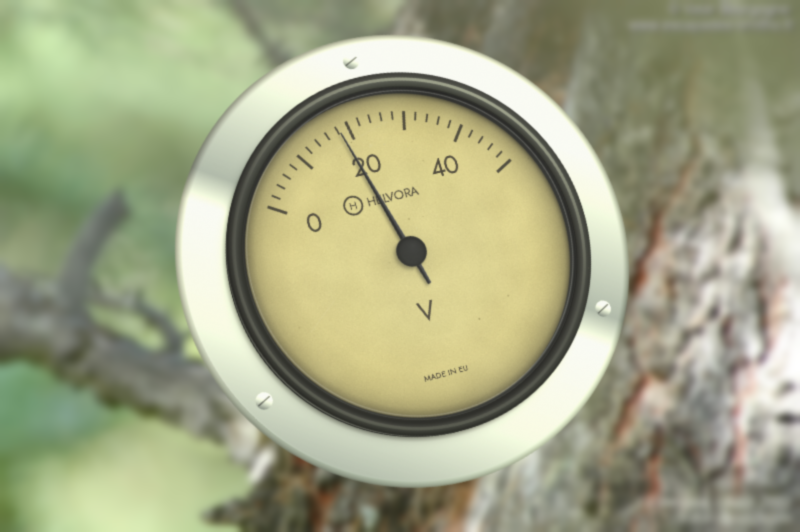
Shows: 18; V
